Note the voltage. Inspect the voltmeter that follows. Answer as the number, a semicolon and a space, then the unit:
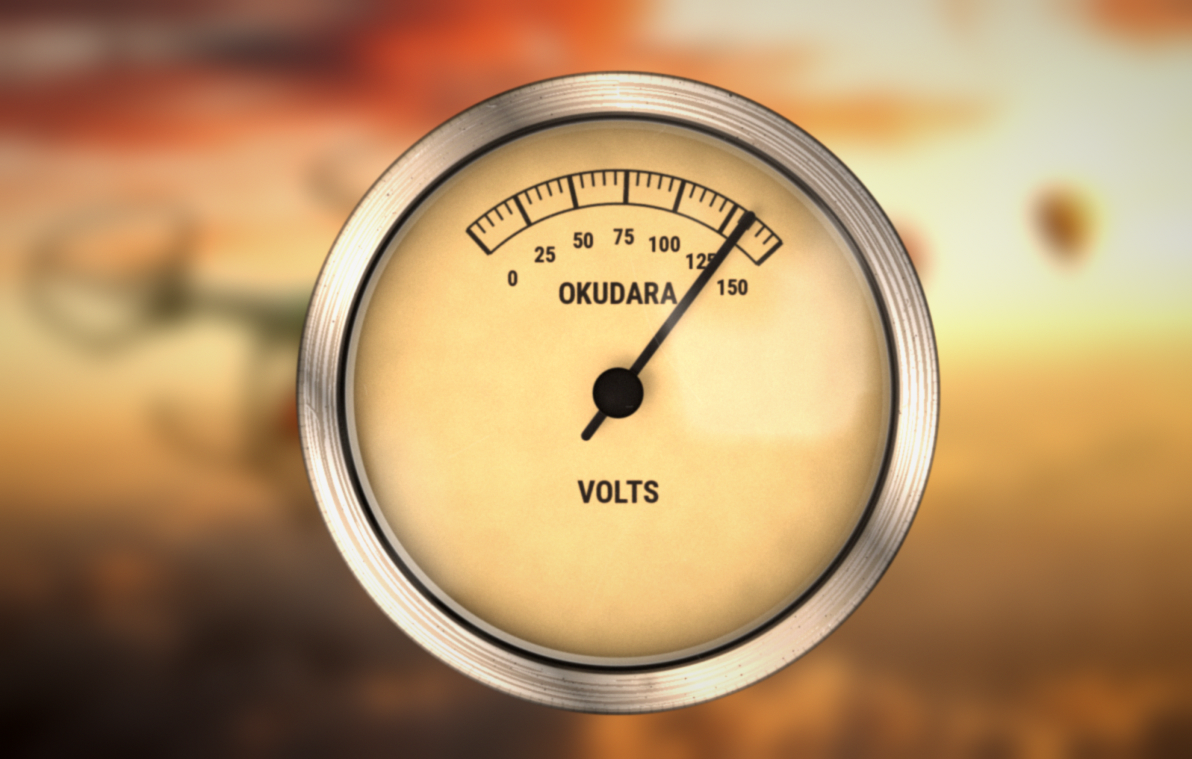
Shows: 132.5; V
